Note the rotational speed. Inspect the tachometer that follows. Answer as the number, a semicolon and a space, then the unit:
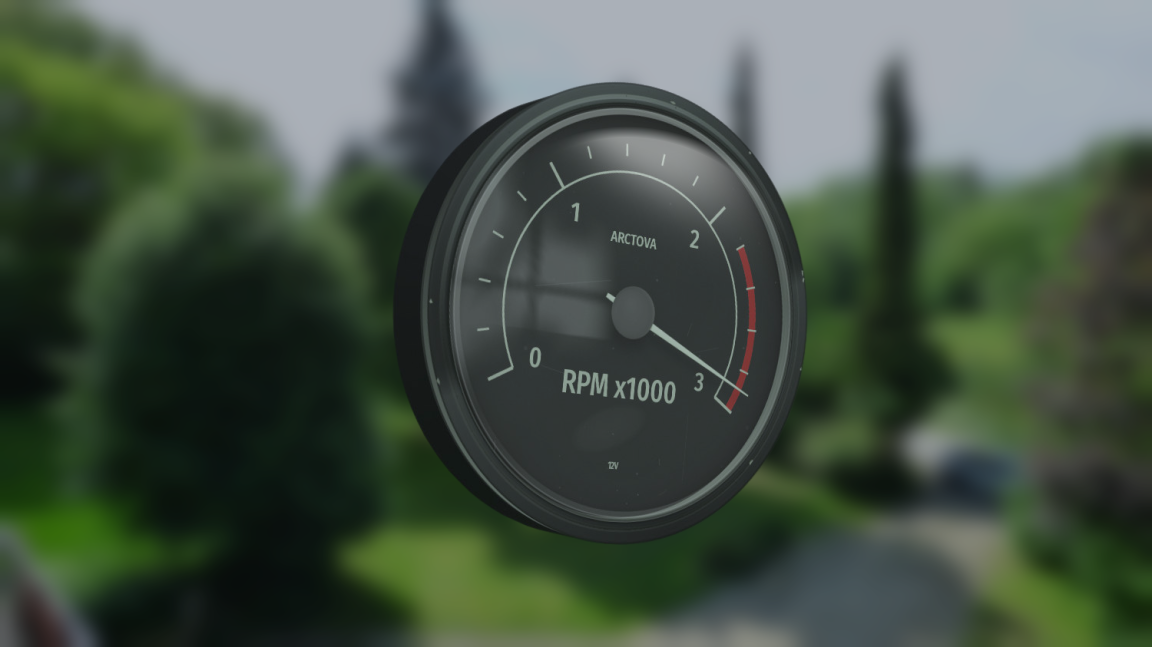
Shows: 2900; rpm
